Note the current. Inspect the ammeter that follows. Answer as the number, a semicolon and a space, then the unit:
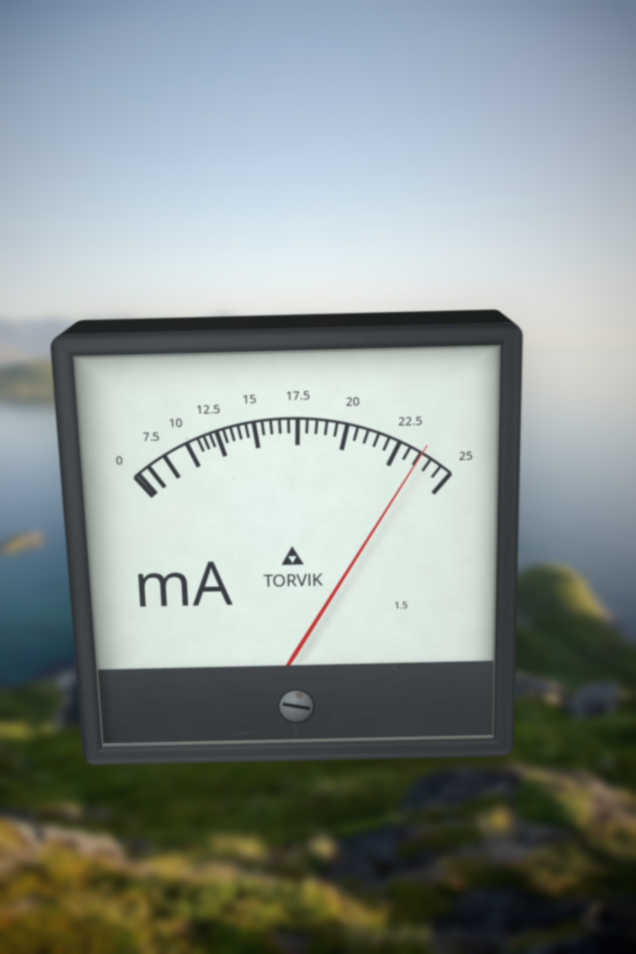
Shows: 23.5; mA
